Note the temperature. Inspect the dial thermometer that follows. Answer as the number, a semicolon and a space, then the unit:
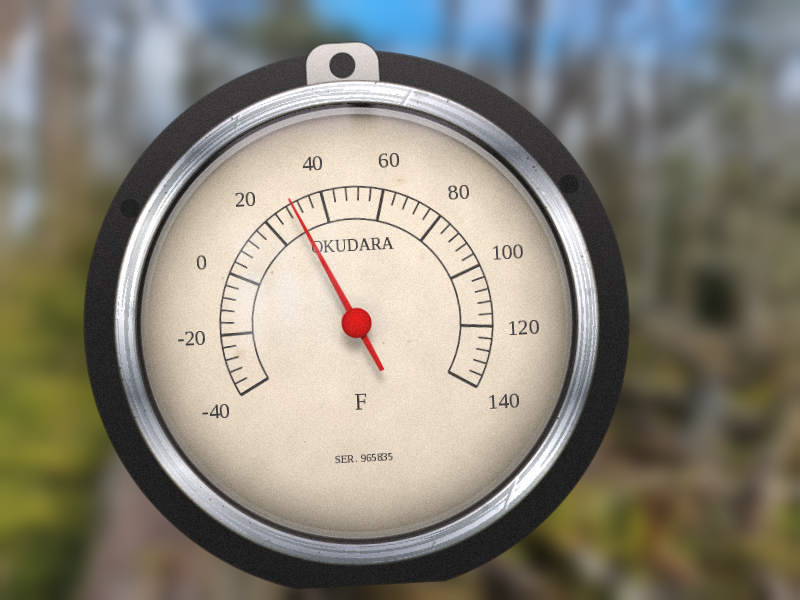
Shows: 30; °F
